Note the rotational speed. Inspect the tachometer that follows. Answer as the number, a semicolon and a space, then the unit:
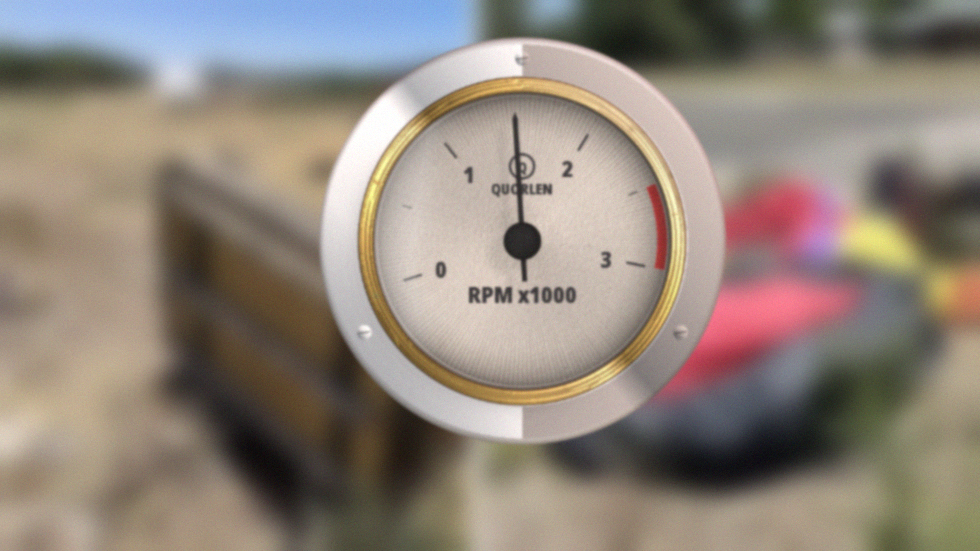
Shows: 1500; rpm
